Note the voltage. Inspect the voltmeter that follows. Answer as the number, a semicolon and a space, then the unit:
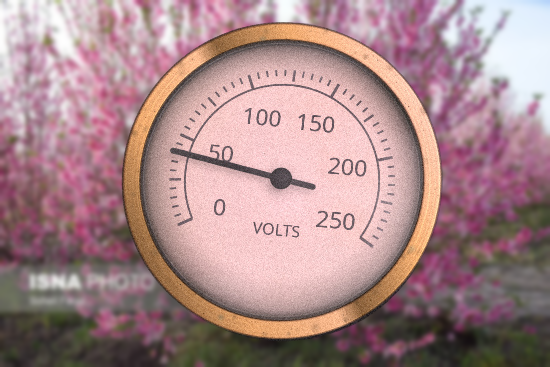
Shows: 40; V
